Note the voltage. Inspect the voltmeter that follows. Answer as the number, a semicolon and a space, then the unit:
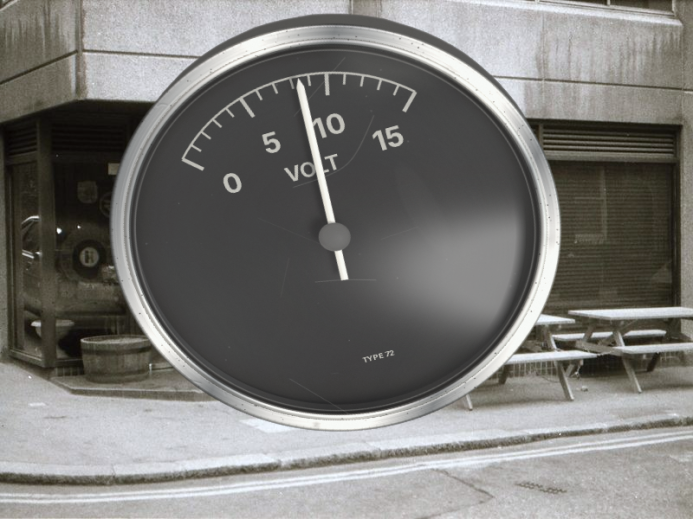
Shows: 8.5; V
